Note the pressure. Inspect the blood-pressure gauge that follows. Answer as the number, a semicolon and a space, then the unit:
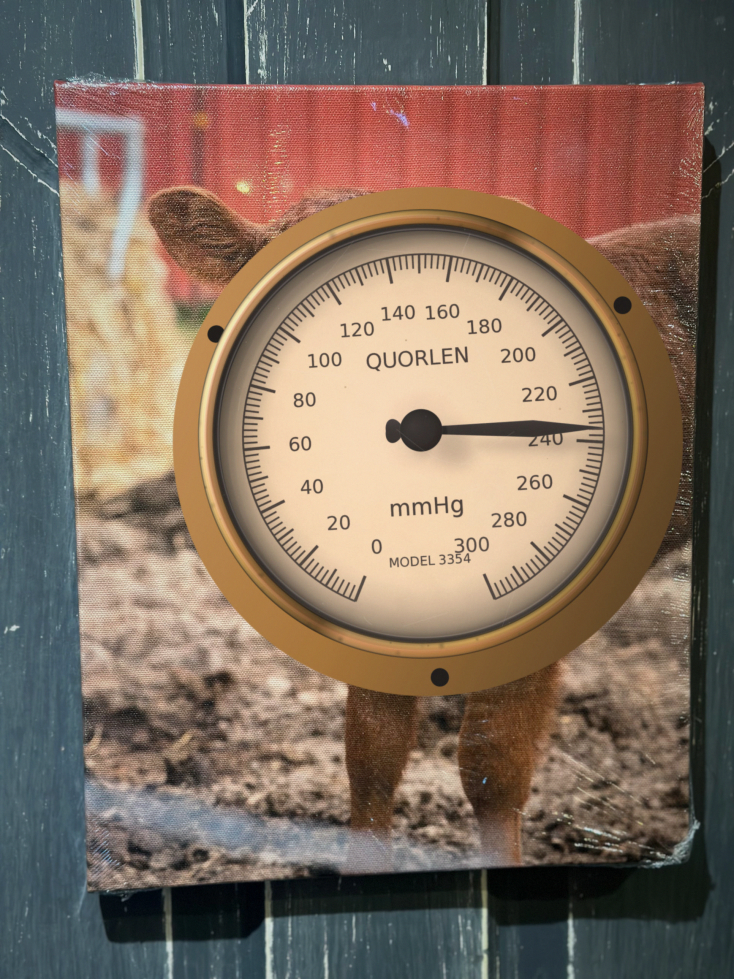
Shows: 236; mmHg
